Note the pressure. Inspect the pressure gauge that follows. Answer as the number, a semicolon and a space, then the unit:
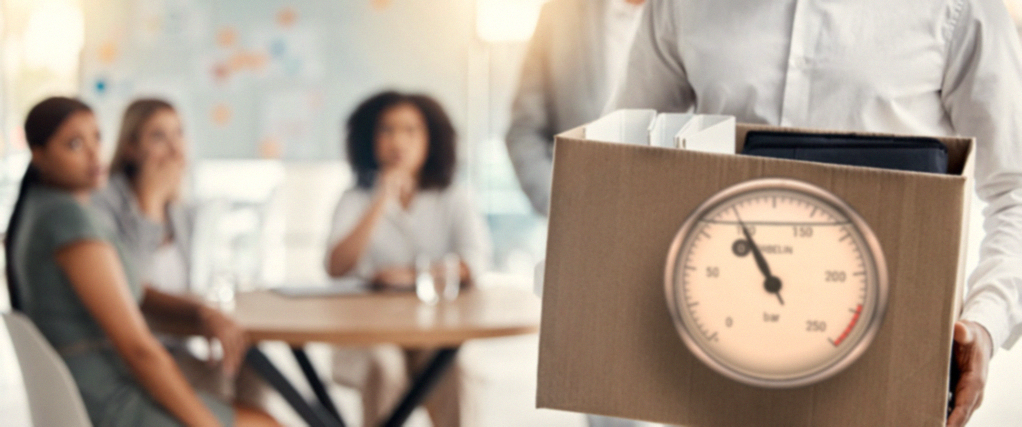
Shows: 100; bar
